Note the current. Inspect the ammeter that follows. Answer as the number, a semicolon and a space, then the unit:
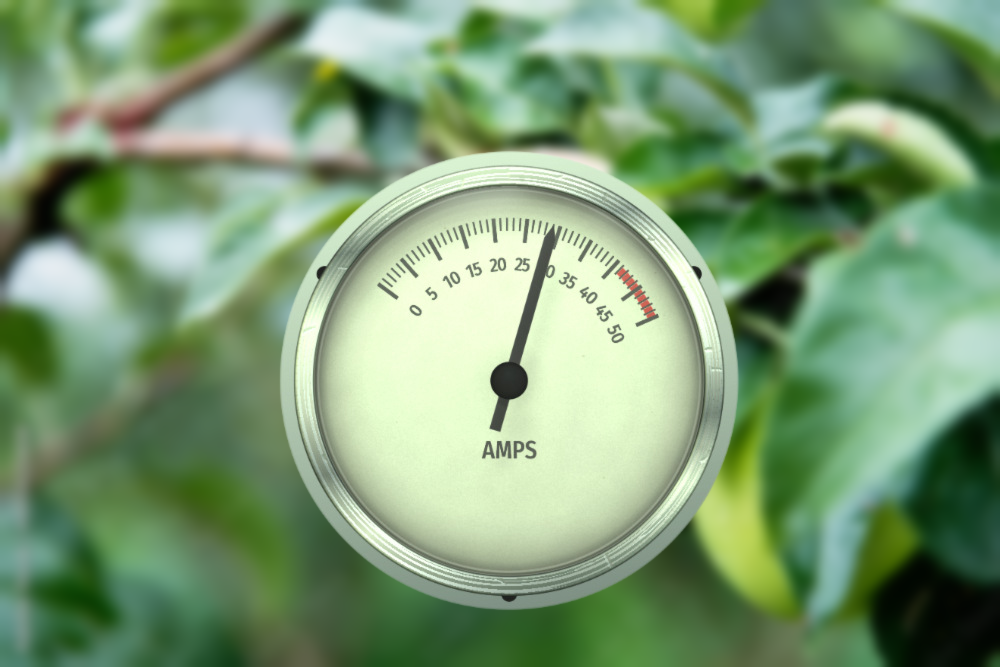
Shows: 29; A
